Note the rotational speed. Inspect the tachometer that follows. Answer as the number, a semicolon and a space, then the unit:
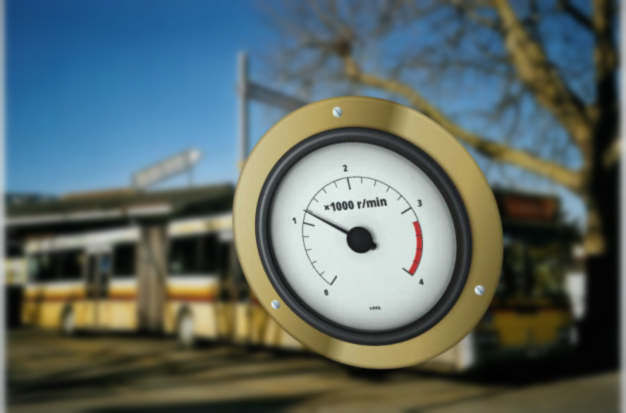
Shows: 1200; rpm
